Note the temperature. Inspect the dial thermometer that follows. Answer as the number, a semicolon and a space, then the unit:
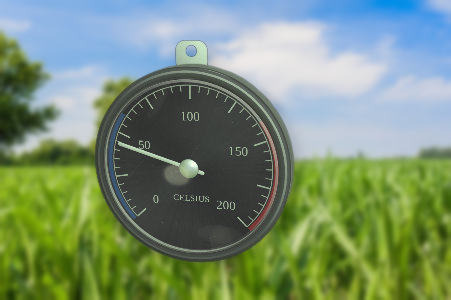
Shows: 45; °C
